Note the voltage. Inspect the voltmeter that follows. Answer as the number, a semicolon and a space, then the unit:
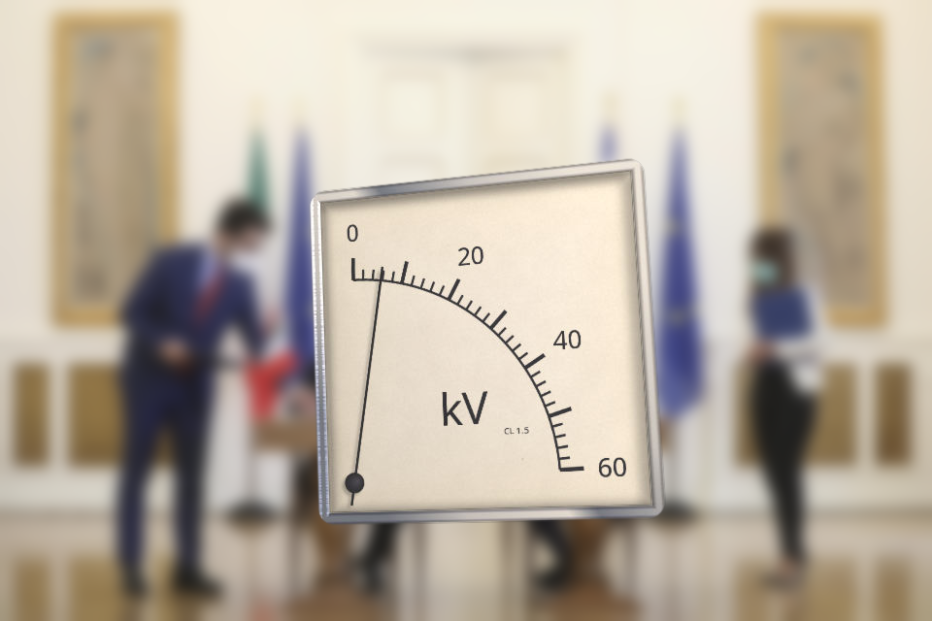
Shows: 6; kV
